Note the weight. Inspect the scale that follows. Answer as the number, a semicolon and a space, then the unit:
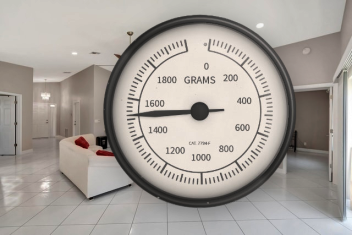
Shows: 1520; g
